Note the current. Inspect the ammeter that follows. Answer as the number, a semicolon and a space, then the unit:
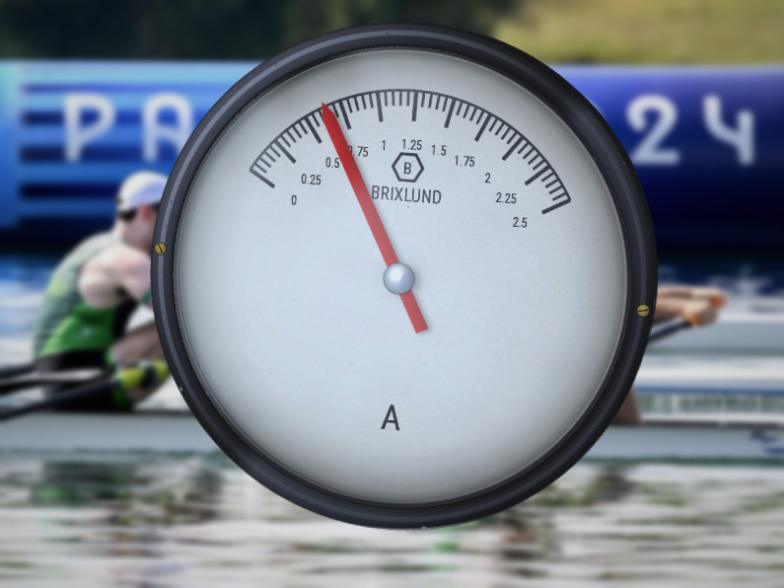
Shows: 0.65; A
